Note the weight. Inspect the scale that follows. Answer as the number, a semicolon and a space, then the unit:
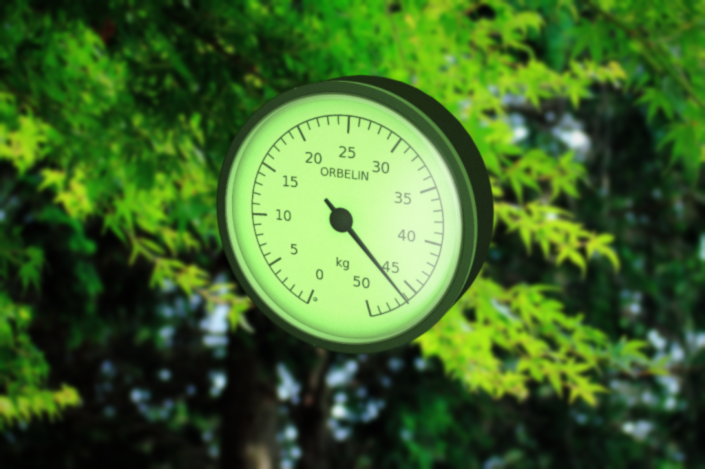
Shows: 46; kg
